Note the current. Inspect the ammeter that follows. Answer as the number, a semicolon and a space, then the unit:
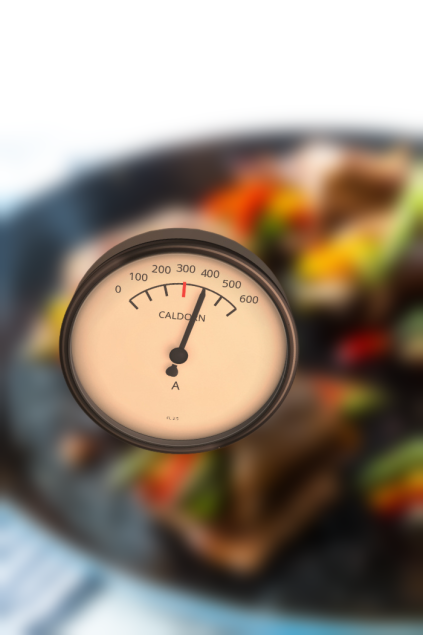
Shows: 400; A
